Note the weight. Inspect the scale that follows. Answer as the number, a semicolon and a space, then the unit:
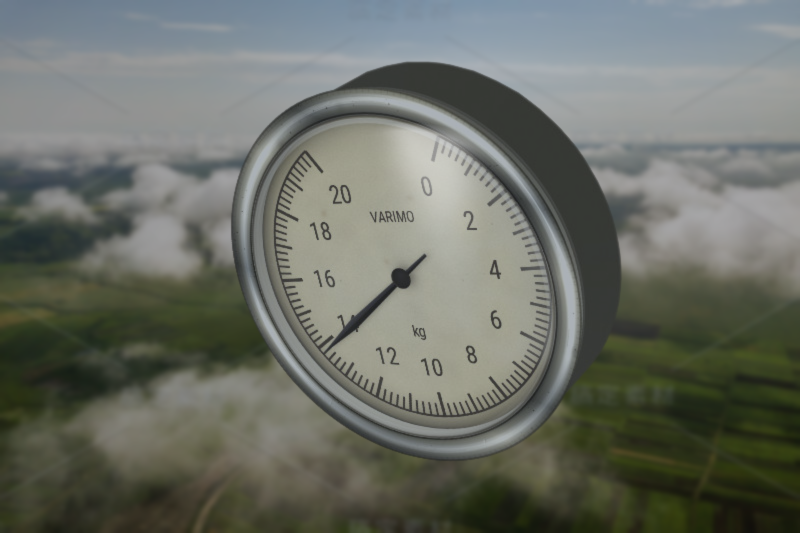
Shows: 13.8; kg
